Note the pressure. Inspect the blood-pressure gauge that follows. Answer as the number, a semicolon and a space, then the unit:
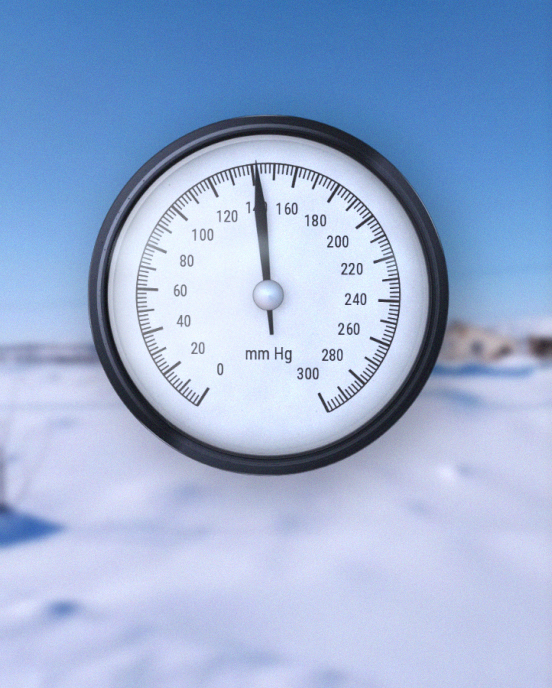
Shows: 142; mmHg
